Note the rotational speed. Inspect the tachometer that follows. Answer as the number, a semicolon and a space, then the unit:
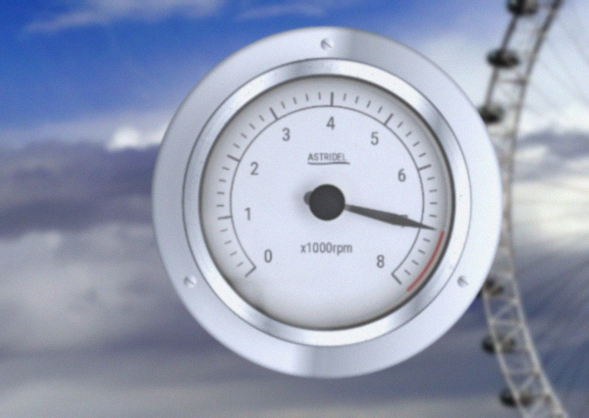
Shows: 7000; rpm
